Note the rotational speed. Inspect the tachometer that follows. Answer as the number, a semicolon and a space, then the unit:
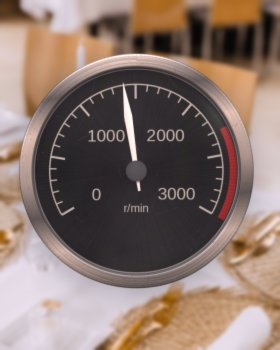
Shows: 1400; rpm
